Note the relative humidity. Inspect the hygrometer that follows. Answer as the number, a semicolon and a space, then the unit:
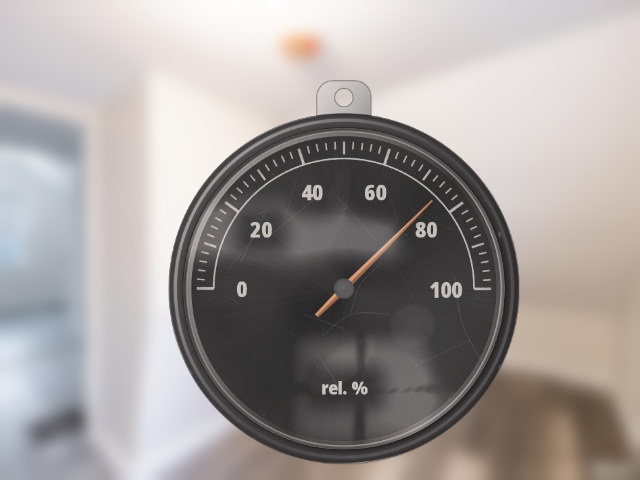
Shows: 75; %
